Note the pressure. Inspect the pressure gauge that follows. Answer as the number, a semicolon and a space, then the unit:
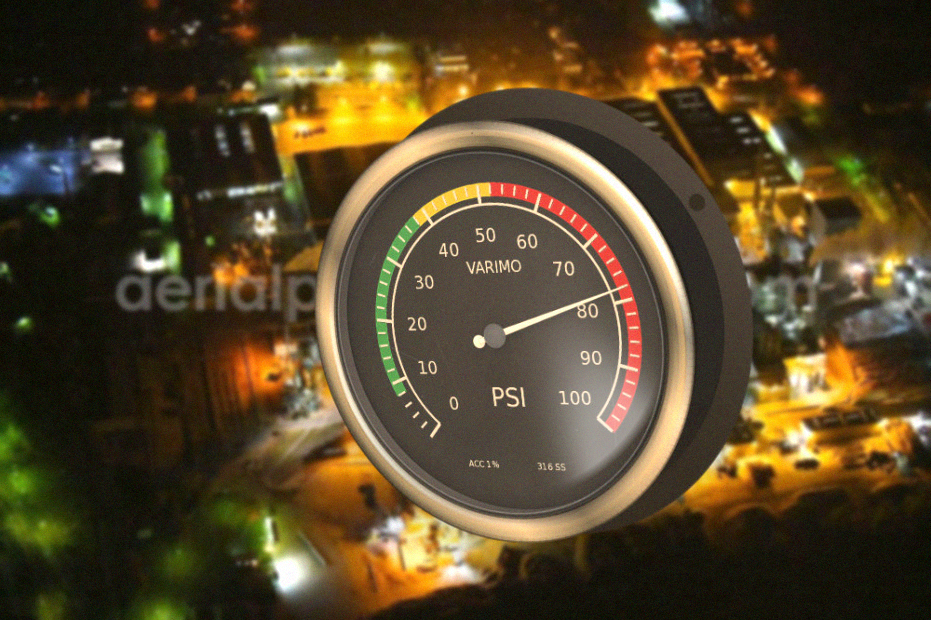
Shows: 78; psi
